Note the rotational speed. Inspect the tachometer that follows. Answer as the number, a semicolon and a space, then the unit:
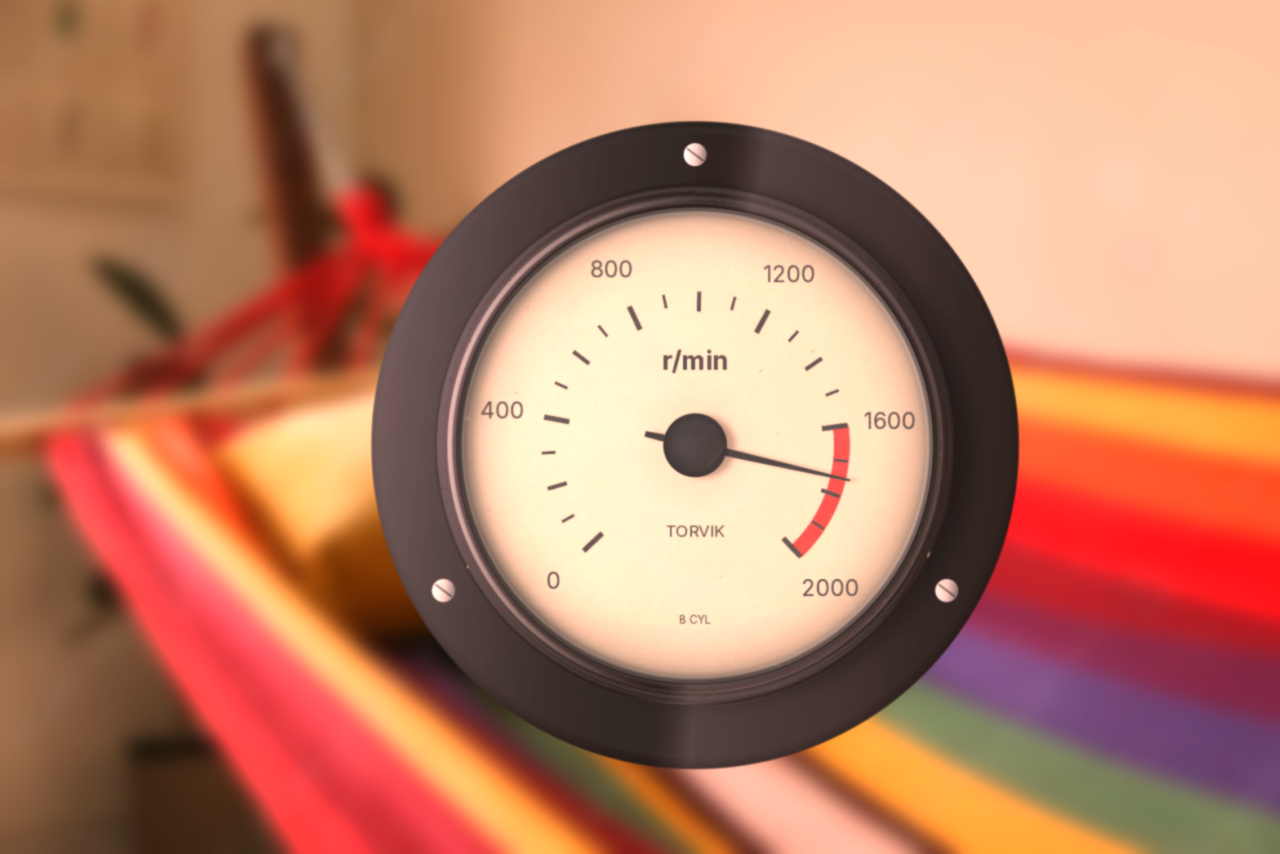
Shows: 1750; rpm
